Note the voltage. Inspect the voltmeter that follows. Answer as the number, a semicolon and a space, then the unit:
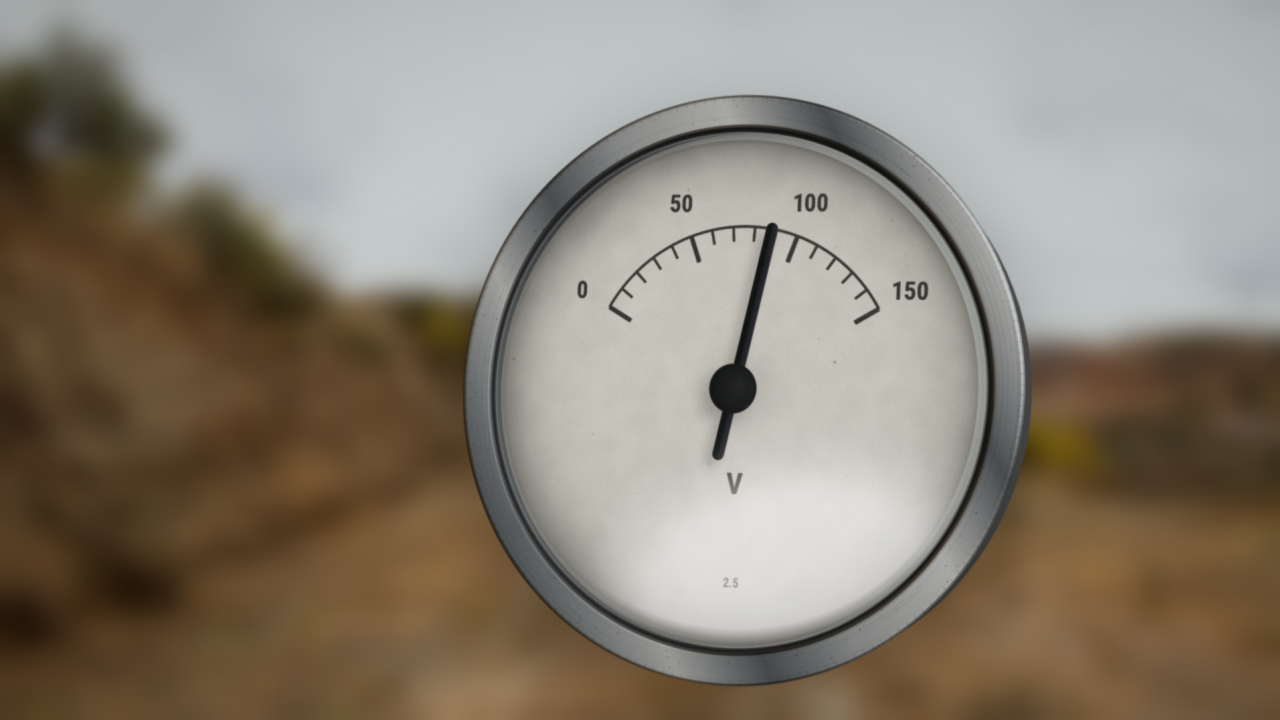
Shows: 90; V
